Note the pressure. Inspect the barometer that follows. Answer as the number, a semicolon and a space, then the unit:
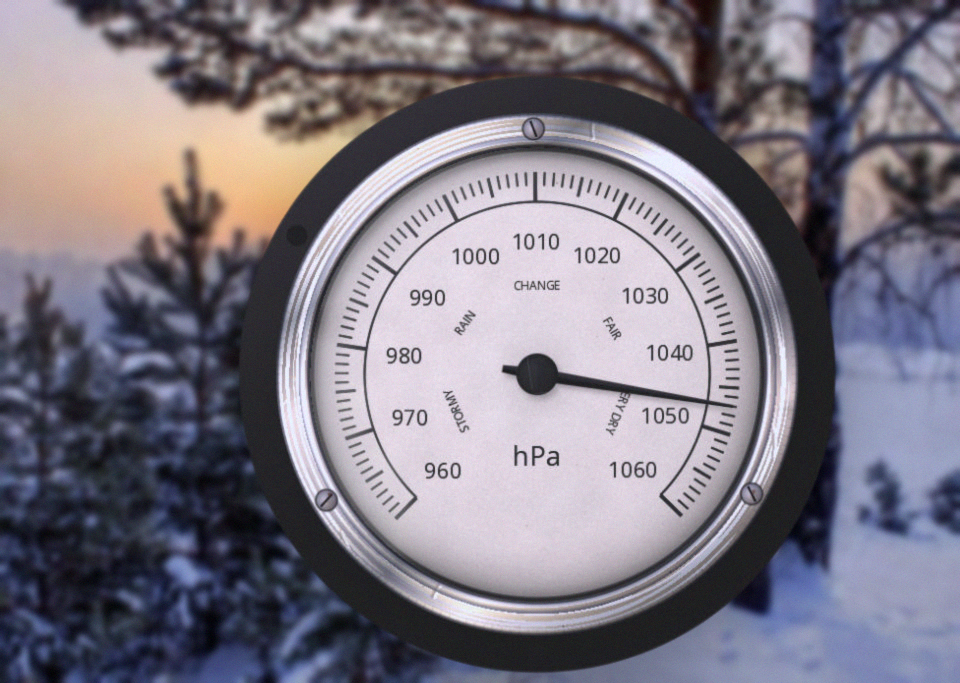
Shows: 1047; hPa
